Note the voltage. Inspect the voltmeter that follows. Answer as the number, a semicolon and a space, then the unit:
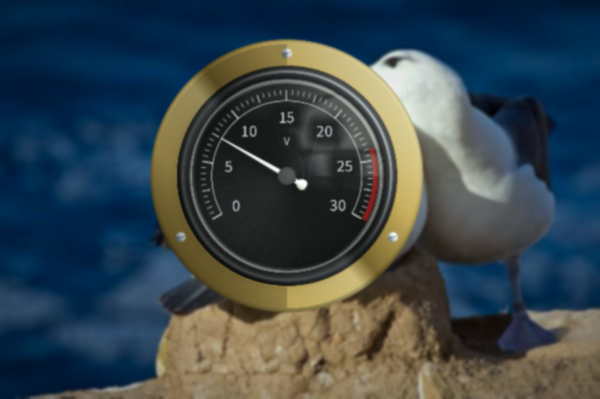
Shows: 7.5; V
